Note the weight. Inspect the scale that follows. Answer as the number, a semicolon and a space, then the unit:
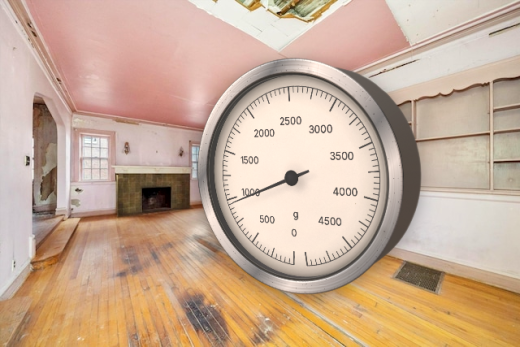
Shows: 950; g
